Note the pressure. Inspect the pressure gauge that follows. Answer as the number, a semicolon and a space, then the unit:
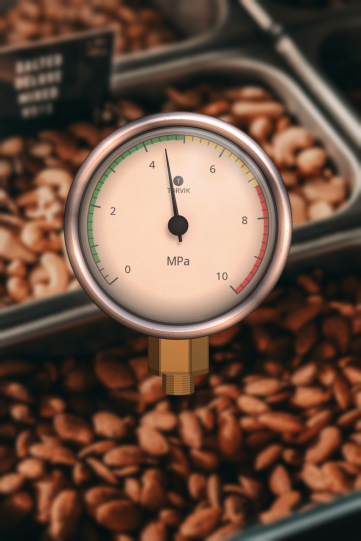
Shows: 4.5; MPa
